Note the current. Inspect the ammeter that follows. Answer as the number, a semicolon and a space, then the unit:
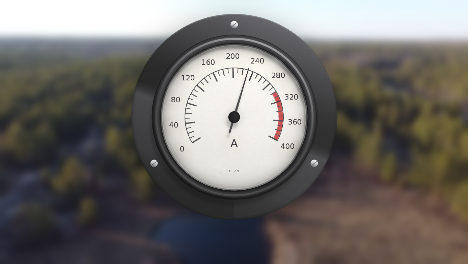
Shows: 230; A
